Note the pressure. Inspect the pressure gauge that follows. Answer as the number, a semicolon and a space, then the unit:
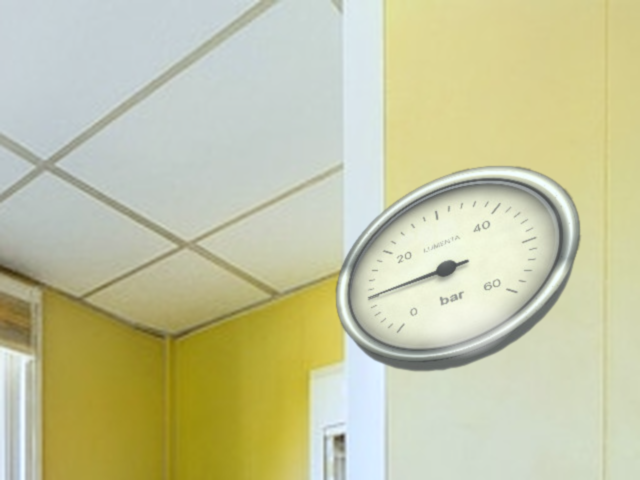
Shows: 10; bar
